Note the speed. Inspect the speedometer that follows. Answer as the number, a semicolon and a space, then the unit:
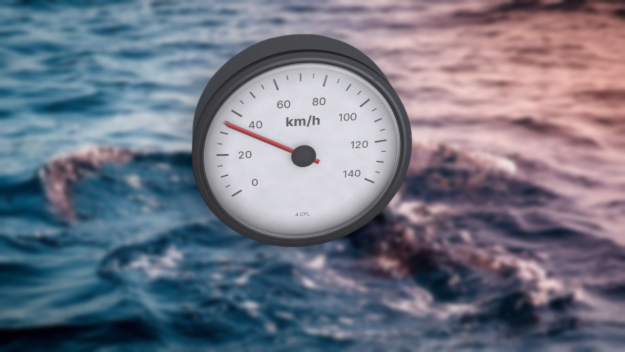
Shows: 35; km/h
